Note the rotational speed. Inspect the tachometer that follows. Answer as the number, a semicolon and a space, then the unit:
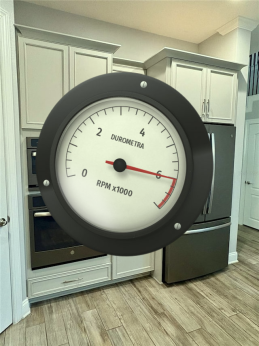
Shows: 6000; rpm
